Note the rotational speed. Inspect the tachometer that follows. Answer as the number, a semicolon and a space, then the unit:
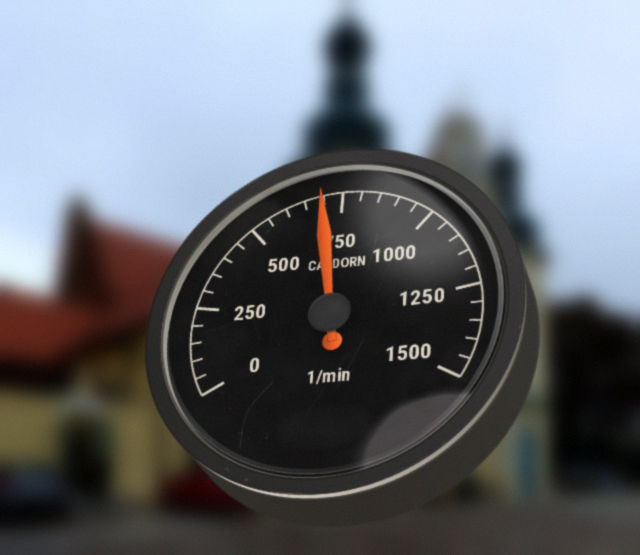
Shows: 700; rpm
